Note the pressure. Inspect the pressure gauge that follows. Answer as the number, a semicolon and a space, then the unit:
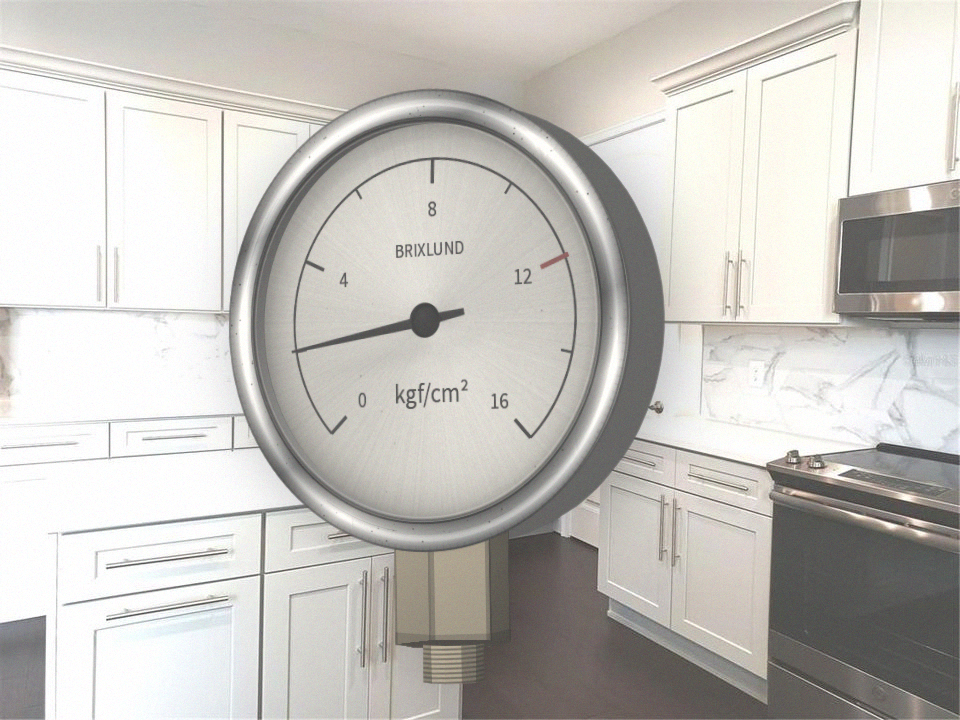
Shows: 2; kg/cm²
